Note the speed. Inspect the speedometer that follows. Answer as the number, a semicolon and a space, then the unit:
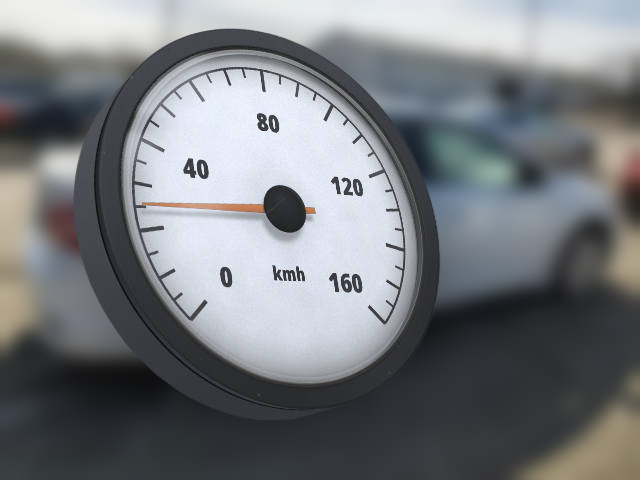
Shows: 25; km/h
